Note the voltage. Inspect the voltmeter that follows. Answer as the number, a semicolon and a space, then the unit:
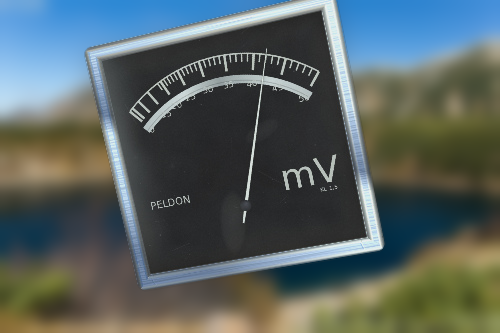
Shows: 42; mV
